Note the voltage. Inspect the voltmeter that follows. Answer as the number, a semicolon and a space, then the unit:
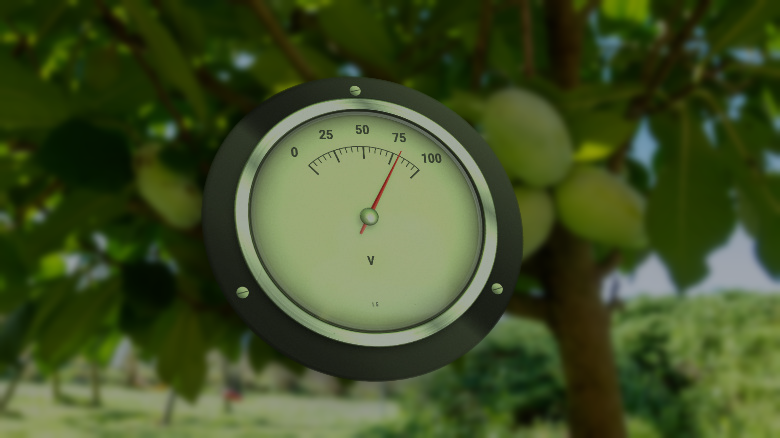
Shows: 80; V
